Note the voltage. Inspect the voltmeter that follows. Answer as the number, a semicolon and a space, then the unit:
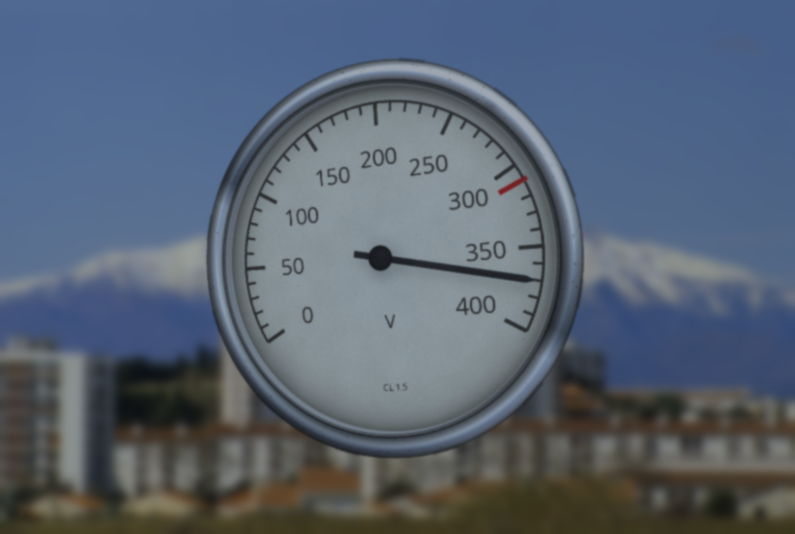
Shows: 370; V
